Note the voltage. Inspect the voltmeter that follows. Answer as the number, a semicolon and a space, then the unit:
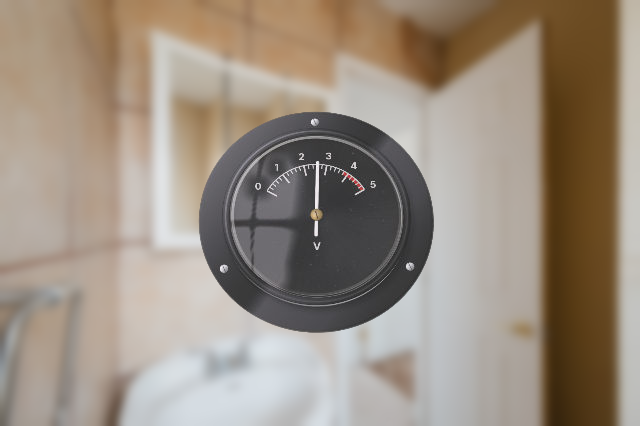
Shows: 2.6; V
